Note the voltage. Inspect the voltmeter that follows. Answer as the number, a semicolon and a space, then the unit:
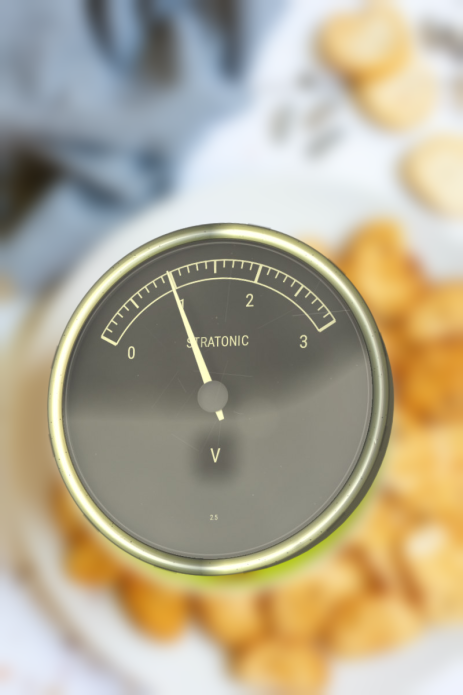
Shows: 1; V
